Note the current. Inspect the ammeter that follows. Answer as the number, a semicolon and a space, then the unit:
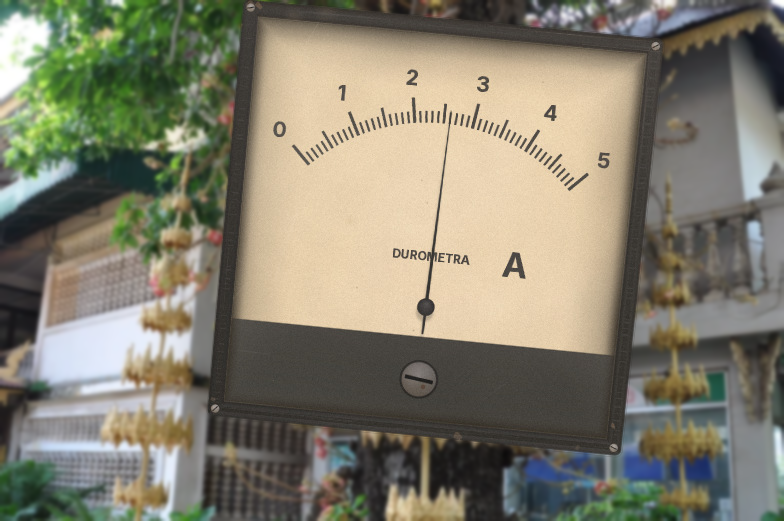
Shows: 2.6; A
